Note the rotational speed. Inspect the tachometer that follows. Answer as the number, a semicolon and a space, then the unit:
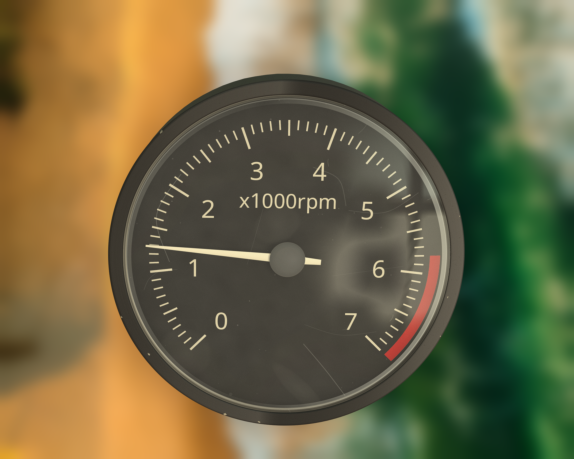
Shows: 1300; rpm
